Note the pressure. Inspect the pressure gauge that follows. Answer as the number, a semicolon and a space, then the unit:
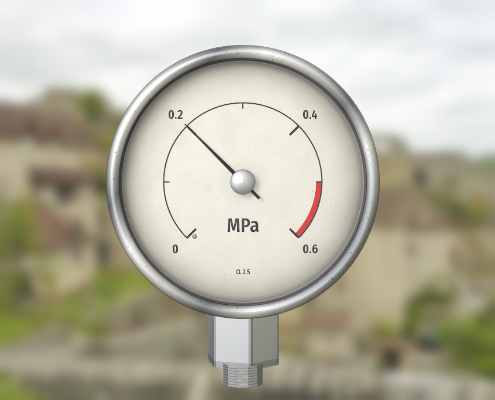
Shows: 0.2; MPa
